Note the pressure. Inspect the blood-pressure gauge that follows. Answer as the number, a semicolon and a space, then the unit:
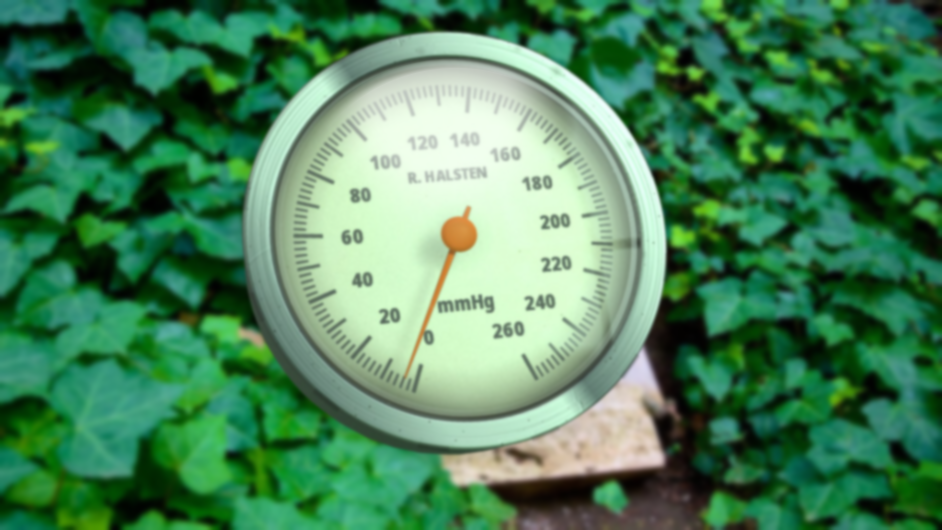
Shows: 4; mmHg
